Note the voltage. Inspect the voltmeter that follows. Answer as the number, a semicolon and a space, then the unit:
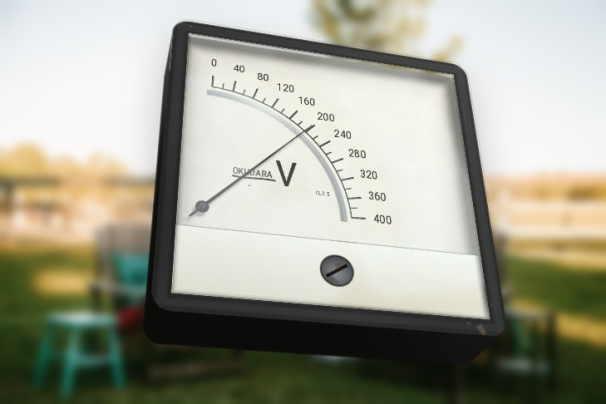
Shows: 200; V
